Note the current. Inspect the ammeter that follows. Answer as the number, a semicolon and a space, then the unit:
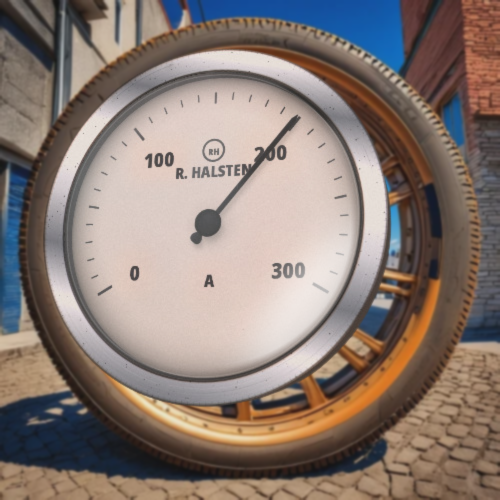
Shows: 200; A
